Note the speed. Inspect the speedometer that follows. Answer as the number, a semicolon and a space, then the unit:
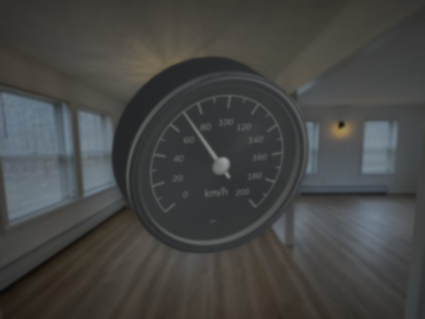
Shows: 70; km/h
